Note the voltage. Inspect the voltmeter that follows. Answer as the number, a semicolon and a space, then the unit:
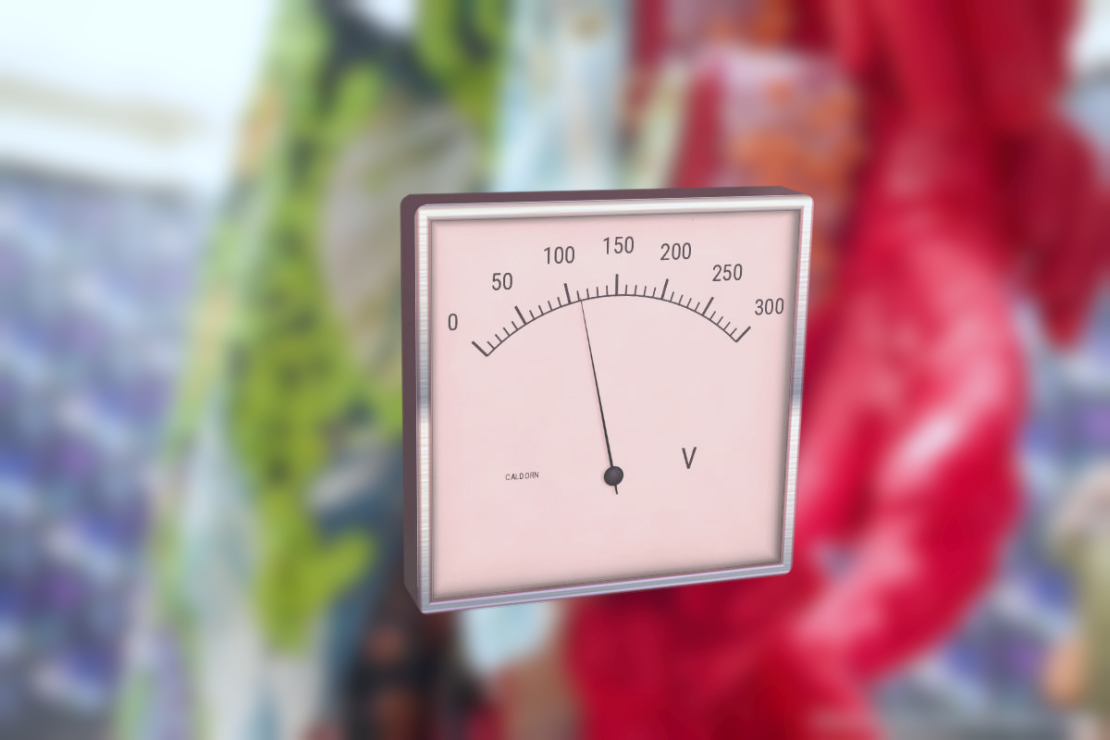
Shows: 110; V
